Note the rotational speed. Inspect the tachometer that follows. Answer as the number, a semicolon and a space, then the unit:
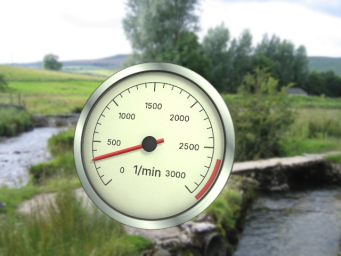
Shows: 300; rpm
